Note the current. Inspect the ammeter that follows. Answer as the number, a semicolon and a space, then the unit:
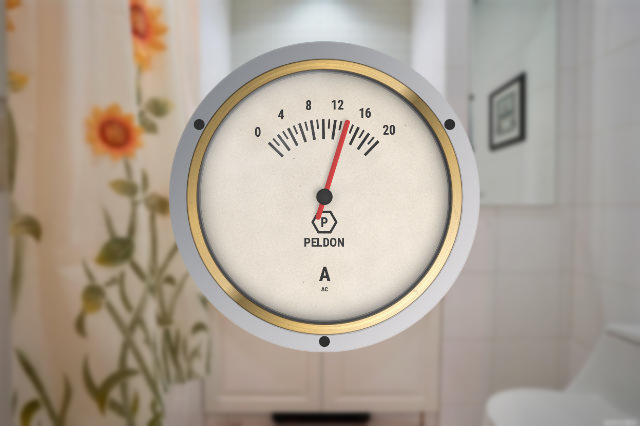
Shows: 14; A
